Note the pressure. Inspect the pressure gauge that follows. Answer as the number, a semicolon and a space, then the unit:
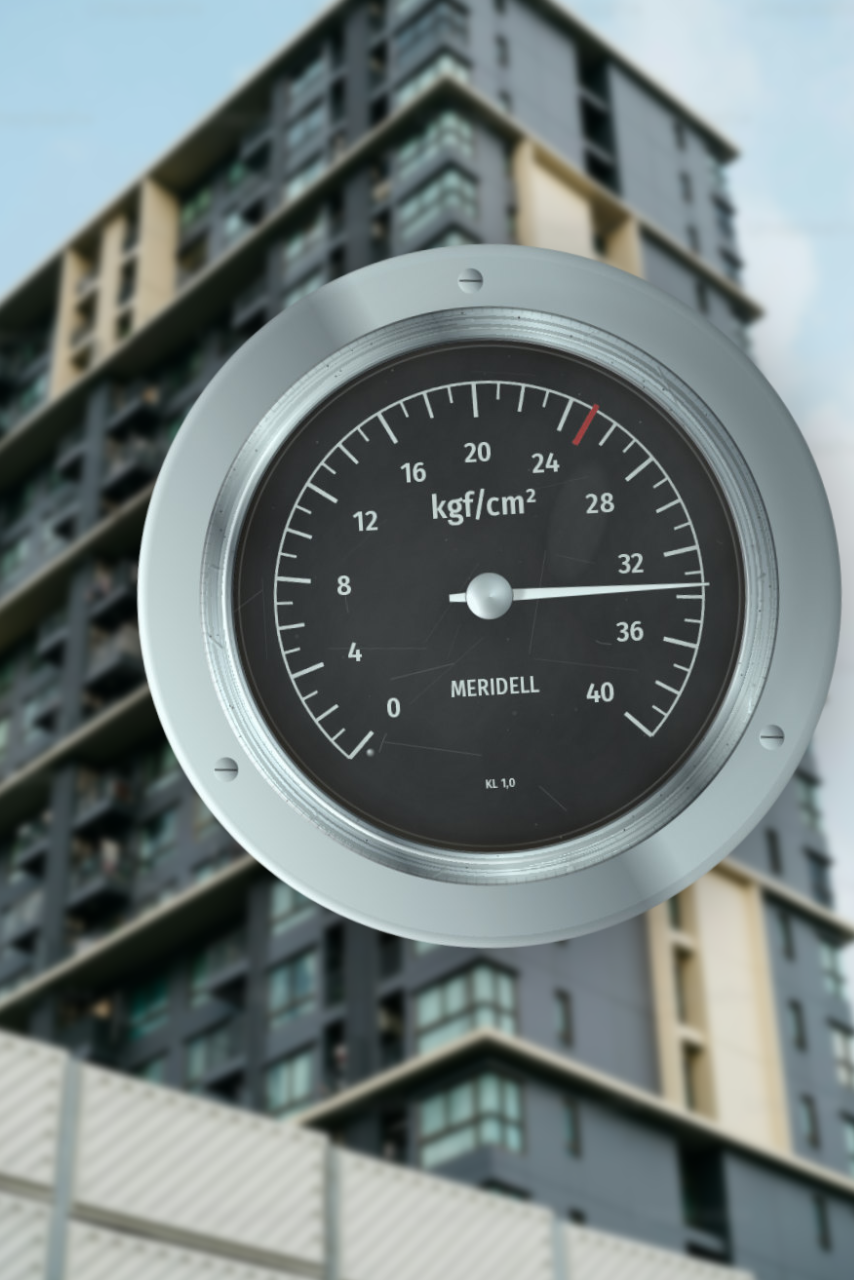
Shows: 33.5; kg/cm²
